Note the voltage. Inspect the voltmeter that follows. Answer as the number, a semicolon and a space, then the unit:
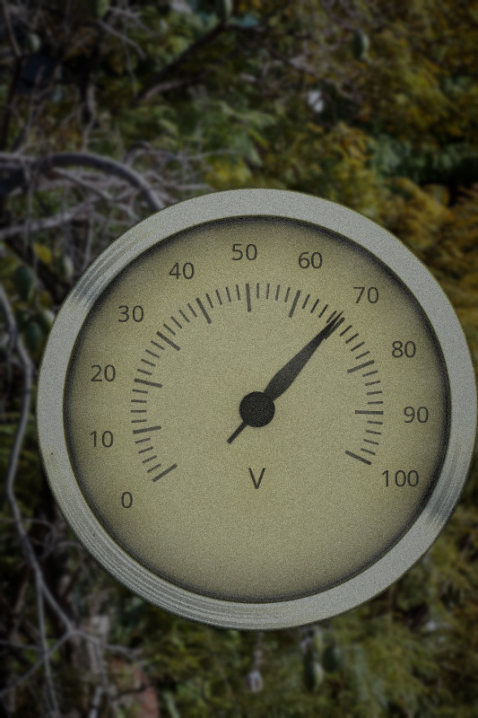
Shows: 69; V
